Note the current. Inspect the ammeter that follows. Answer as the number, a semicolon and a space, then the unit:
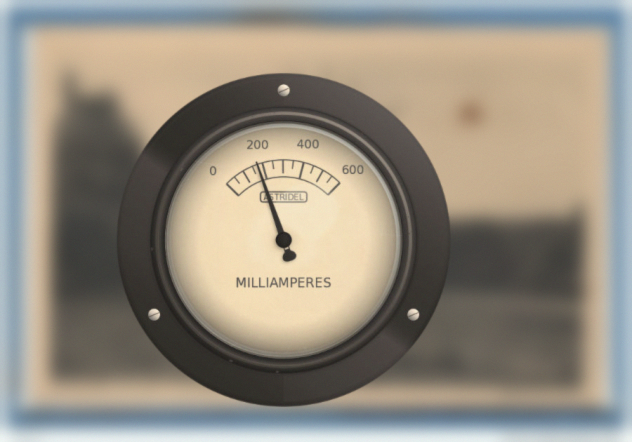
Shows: 175; mA
